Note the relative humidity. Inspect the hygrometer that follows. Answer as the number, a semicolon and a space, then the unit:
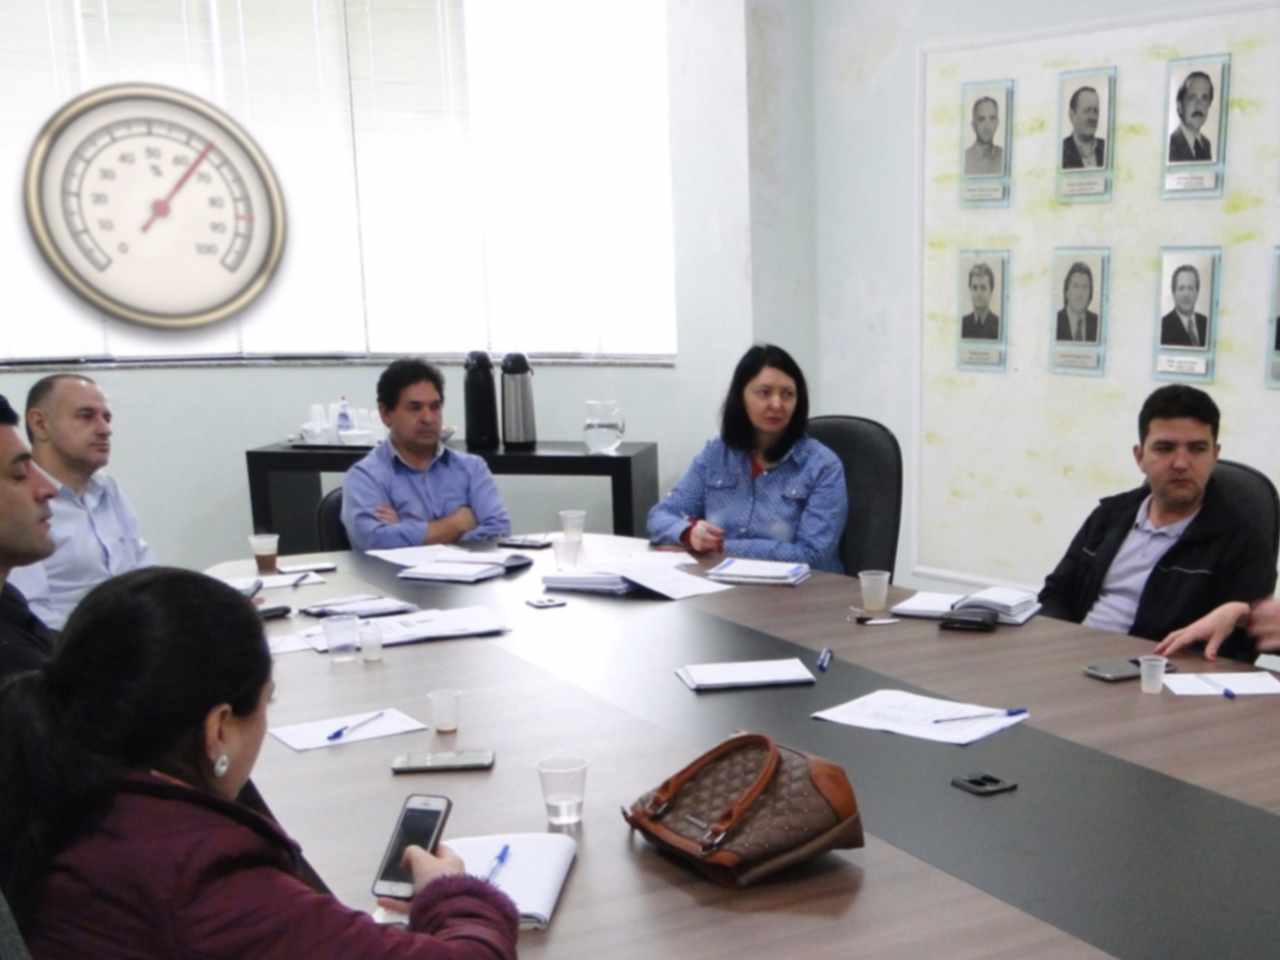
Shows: 65; %
